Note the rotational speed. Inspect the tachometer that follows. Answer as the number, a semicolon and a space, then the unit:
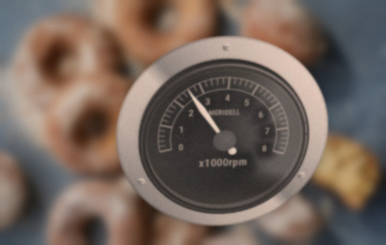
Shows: 2600; rpm
